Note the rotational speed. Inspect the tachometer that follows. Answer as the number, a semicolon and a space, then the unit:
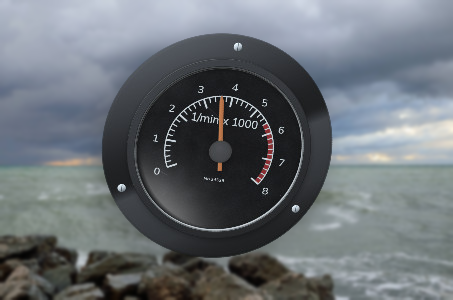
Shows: 3600; rpm
